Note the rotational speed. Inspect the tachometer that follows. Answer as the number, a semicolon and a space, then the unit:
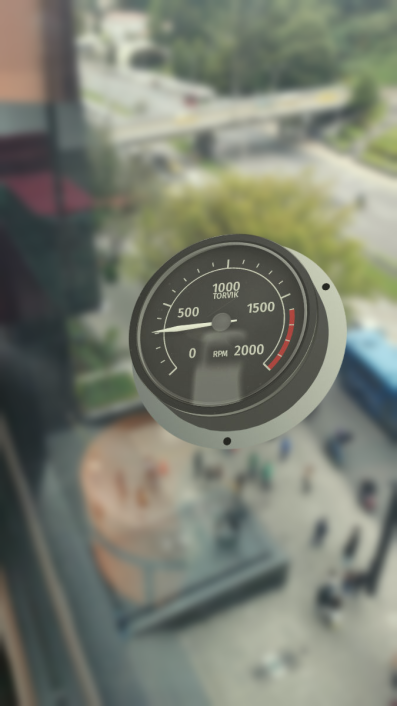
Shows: 300; rpm
